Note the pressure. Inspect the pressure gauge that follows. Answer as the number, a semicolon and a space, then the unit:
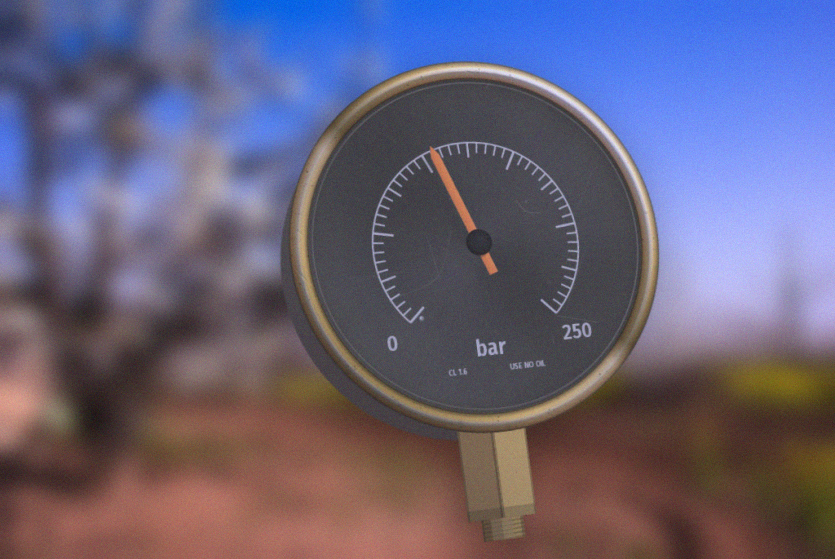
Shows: 105; bar
